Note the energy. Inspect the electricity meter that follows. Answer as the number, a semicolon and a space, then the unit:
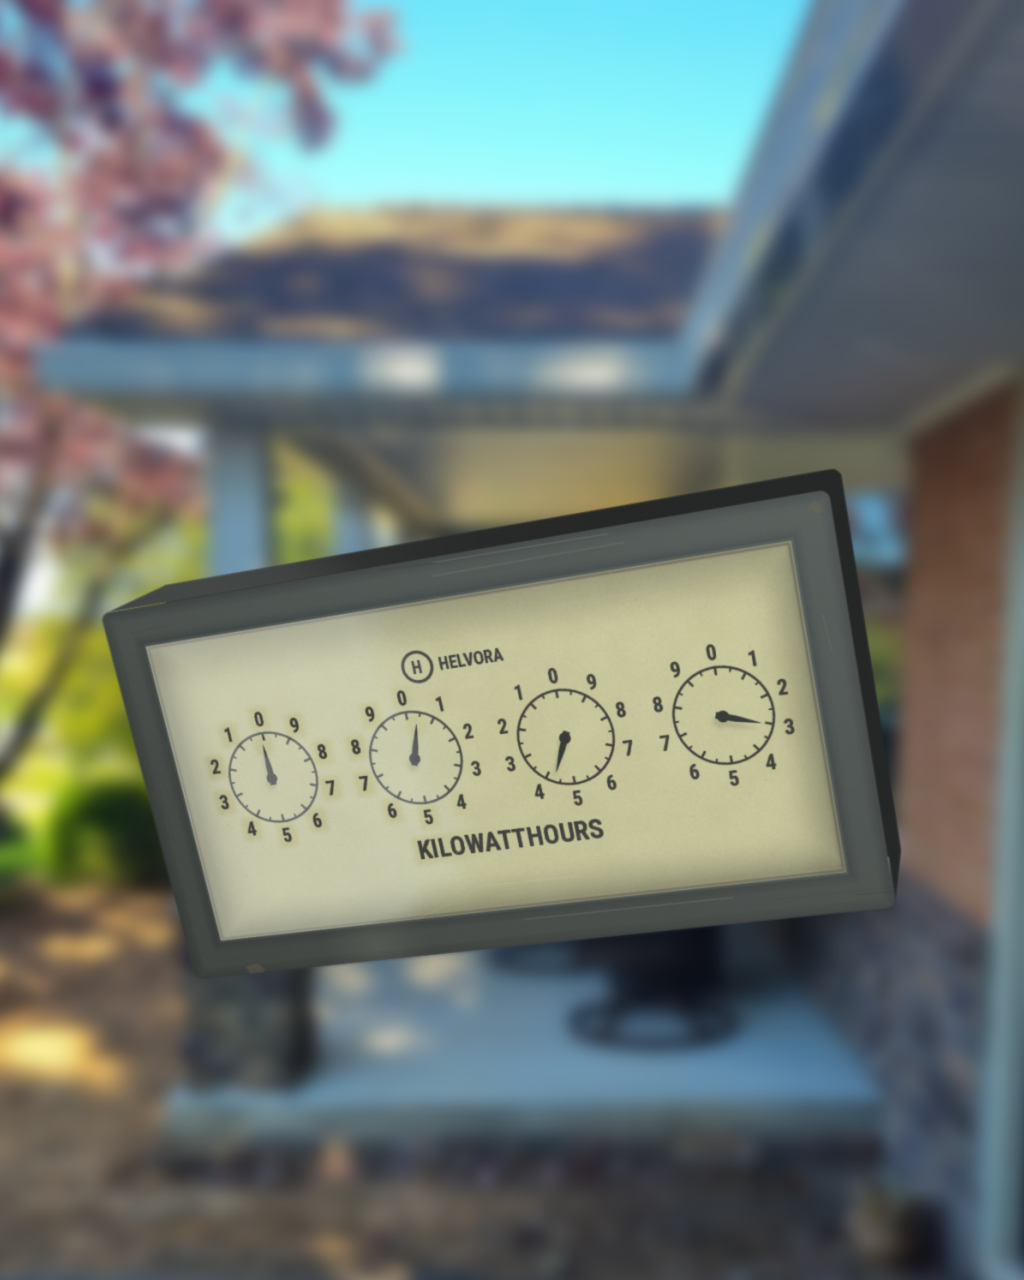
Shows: 43; kWh
